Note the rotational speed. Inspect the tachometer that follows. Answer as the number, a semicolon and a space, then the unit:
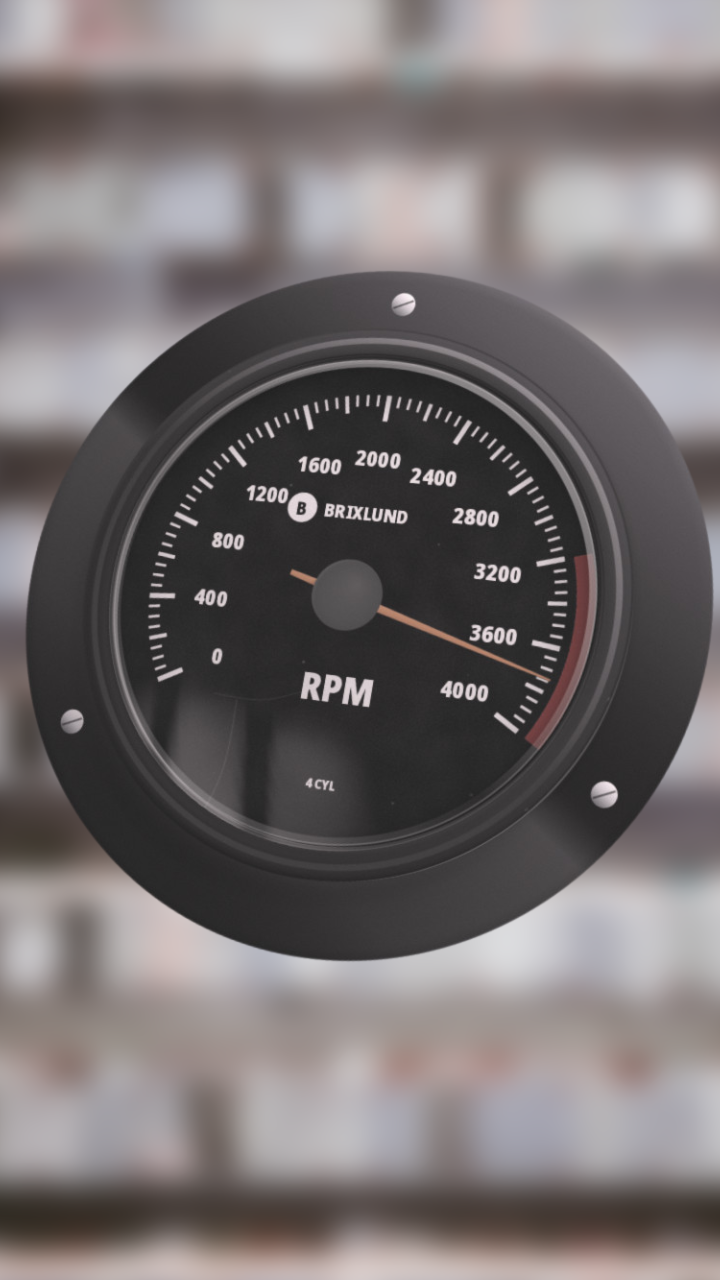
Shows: 3750; rpm
